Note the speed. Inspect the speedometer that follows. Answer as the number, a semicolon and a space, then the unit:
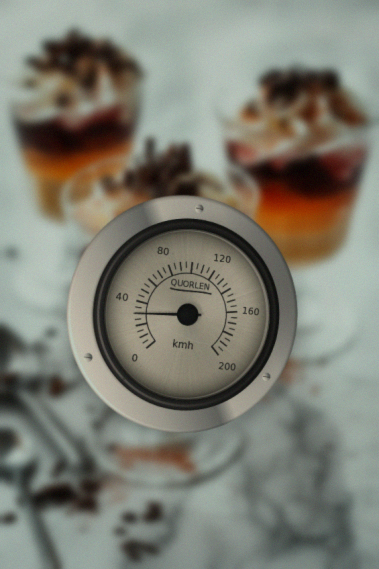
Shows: 30; km/h
